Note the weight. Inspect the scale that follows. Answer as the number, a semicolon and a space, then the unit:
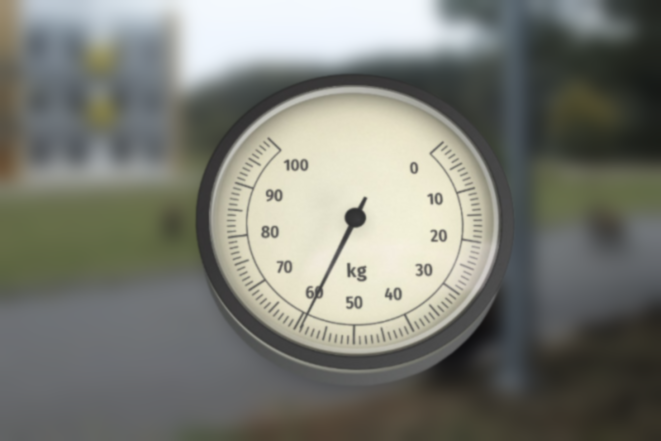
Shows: 59; kg
